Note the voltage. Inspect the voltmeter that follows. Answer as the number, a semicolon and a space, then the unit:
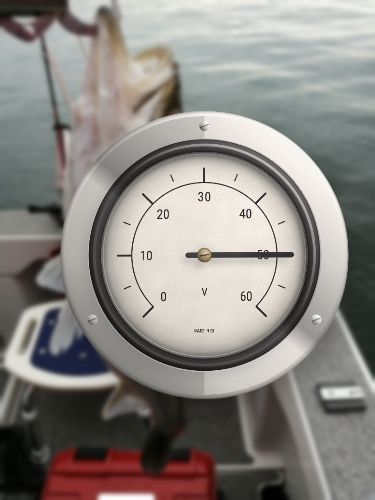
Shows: 50; V
